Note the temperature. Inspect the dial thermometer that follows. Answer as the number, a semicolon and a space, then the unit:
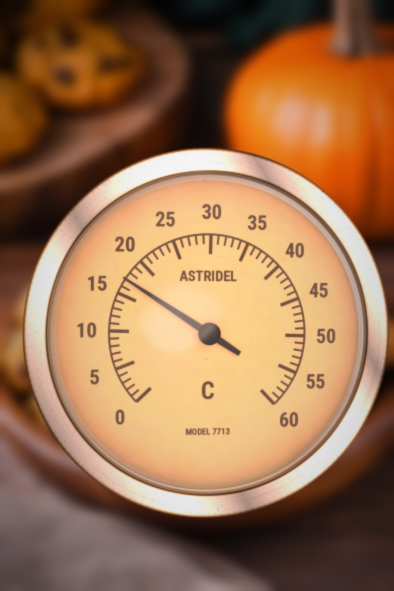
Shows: 17; °C
